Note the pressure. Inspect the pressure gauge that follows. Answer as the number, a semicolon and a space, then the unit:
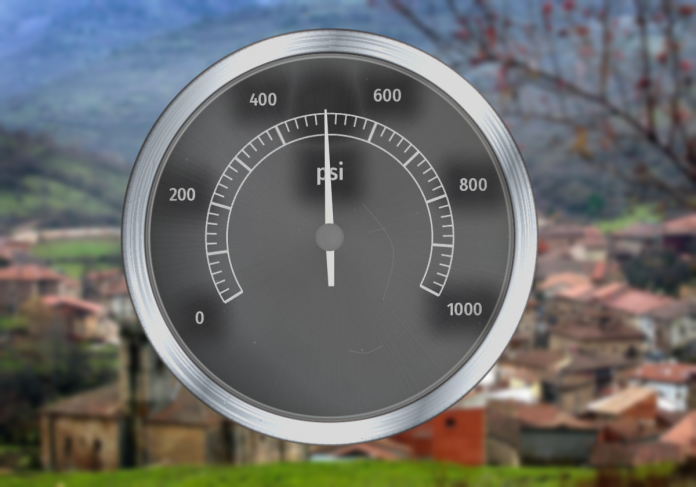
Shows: 500; psi
